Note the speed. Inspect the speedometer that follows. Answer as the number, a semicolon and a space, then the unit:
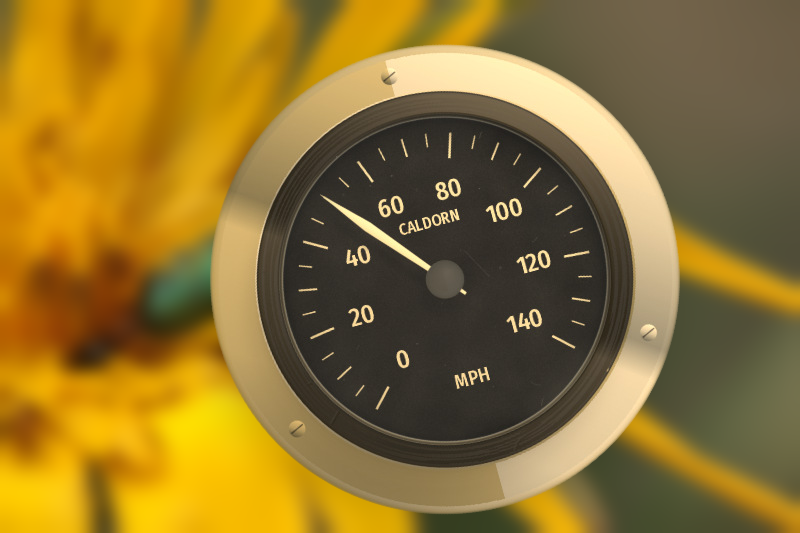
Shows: 50; mph
